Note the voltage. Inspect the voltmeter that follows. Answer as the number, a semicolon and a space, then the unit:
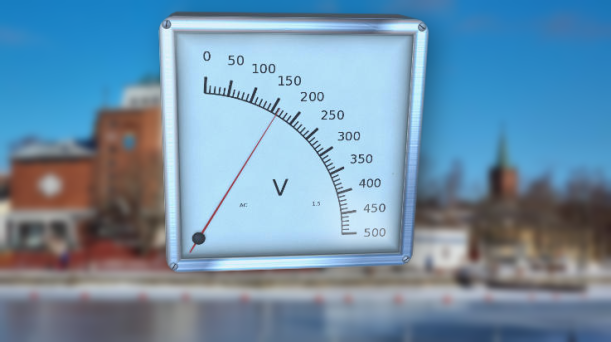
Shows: 160; V
